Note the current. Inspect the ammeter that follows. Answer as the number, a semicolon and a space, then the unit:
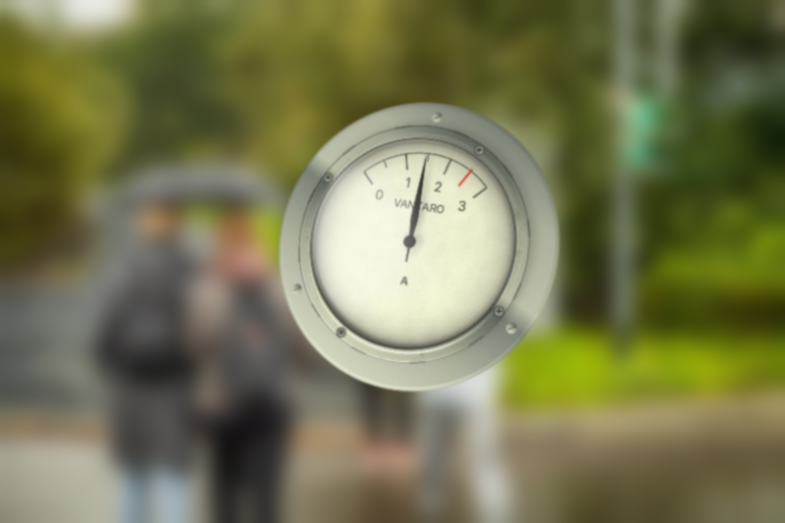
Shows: 1.5; A
